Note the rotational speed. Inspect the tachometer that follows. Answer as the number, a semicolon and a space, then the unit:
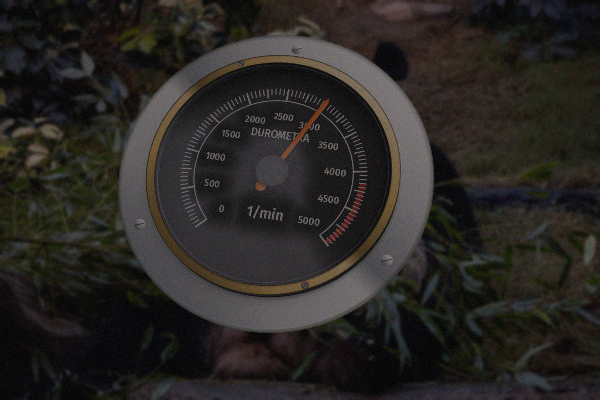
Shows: 3000; rpm
